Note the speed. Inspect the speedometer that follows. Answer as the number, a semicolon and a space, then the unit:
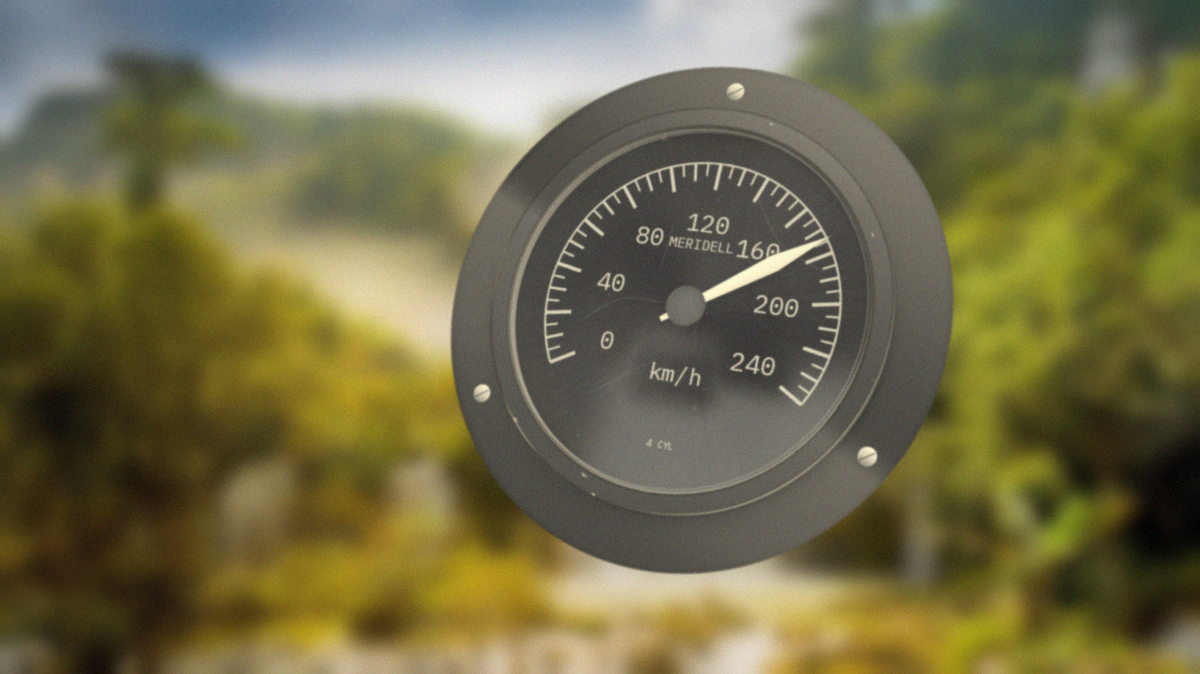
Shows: 175; km/h
